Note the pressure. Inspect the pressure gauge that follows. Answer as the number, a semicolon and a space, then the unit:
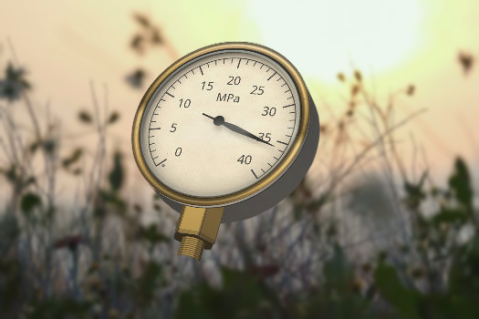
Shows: 36; MPa
